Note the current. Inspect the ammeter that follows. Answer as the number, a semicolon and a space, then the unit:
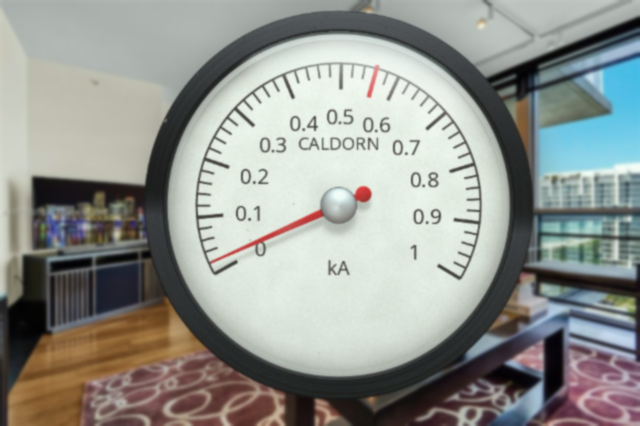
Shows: 0.02; kA
